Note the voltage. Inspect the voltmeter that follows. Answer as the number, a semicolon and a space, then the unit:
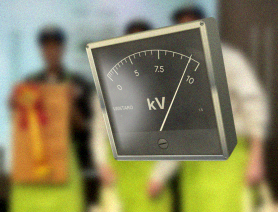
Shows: 9.5; kV
